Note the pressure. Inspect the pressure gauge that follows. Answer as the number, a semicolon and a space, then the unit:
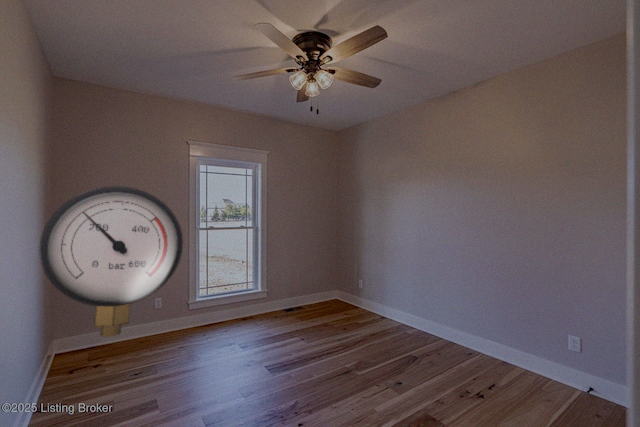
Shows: 200; bar
